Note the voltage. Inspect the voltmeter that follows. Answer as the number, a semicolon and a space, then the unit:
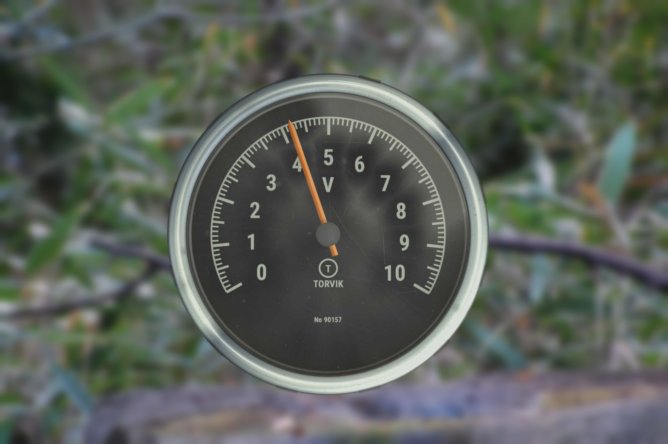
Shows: 4.2; V
